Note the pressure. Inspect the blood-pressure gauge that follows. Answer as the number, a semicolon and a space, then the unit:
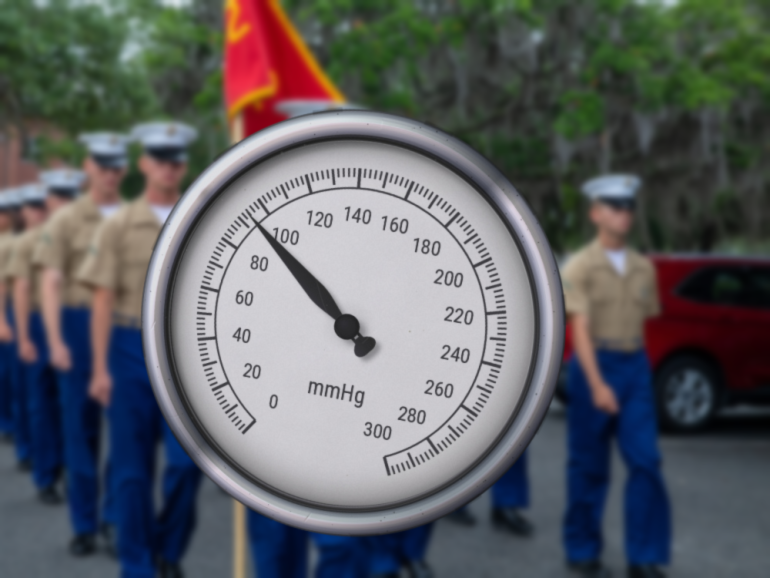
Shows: 94; mmHg
